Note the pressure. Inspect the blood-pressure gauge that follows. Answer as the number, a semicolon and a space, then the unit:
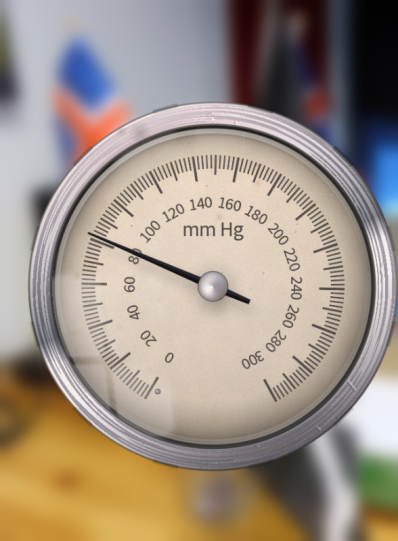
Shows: 82; mmHg
